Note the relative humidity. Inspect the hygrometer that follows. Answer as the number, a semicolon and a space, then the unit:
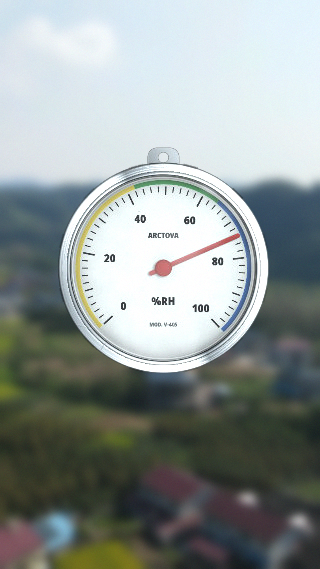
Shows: 74; %
